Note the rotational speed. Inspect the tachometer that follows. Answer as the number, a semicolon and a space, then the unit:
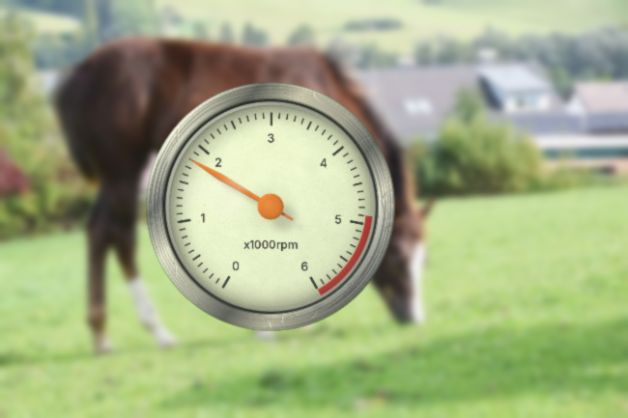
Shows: 1800; rpm
